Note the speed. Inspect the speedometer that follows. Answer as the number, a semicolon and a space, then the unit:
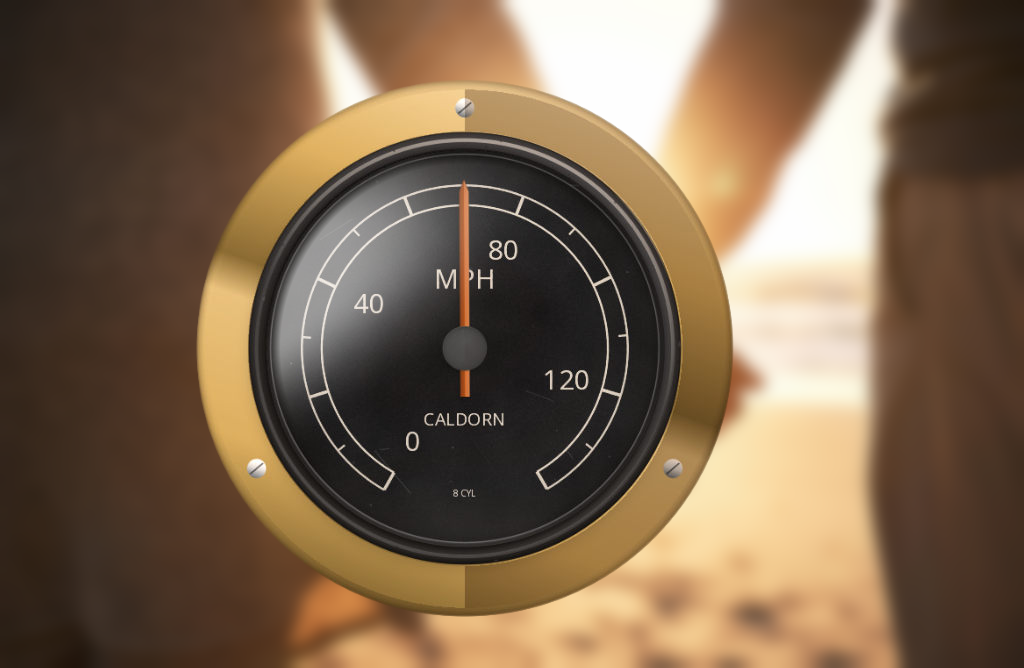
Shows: 70; mph
